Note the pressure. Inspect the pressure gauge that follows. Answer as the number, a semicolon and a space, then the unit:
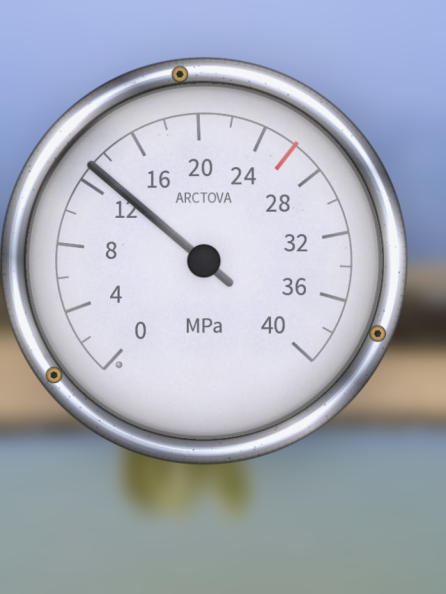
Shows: 13; MPa
